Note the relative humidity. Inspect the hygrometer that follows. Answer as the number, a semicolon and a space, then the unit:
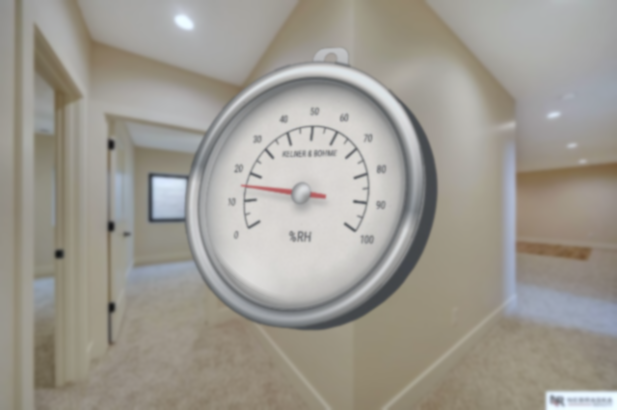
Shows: 15; %
